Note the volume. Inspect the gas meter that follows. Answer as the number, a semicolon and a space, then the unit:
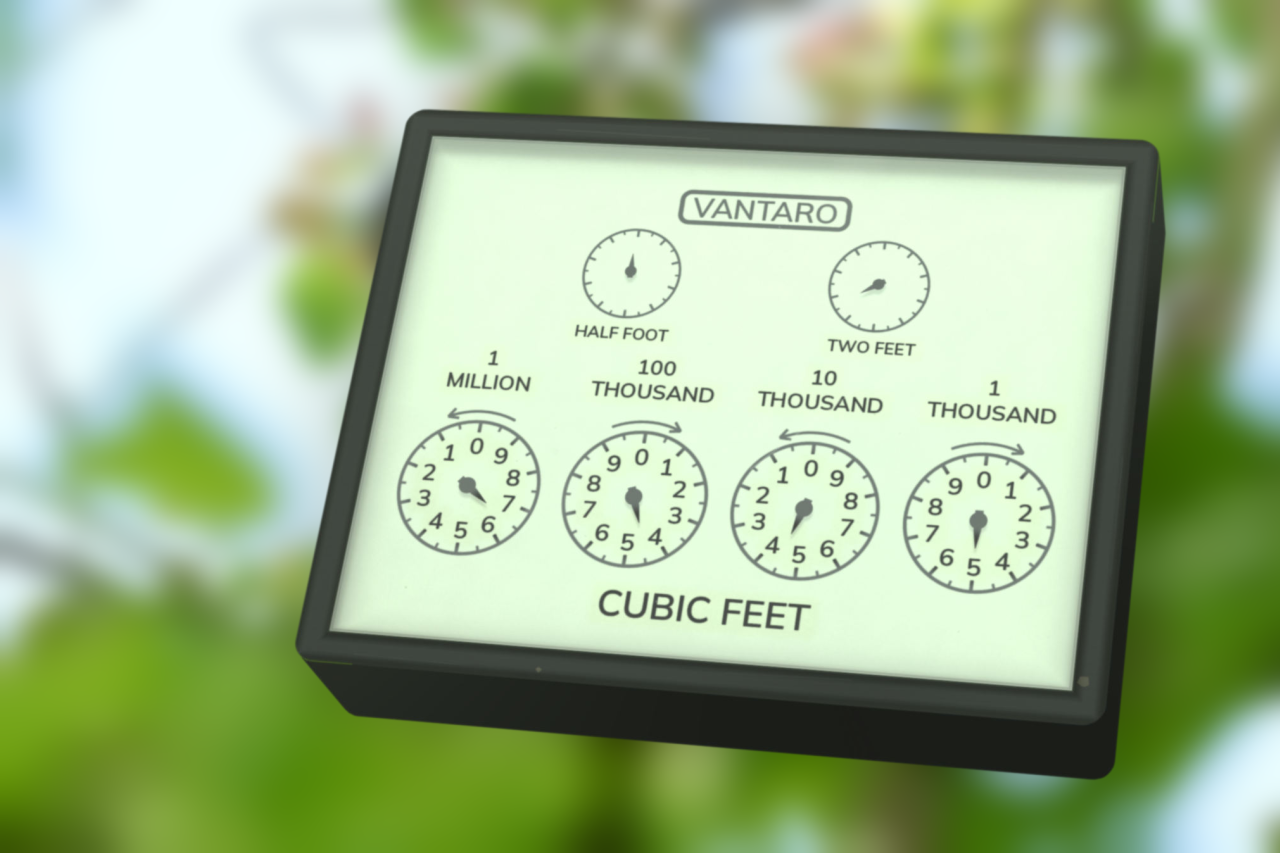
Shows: 644500; ft³
